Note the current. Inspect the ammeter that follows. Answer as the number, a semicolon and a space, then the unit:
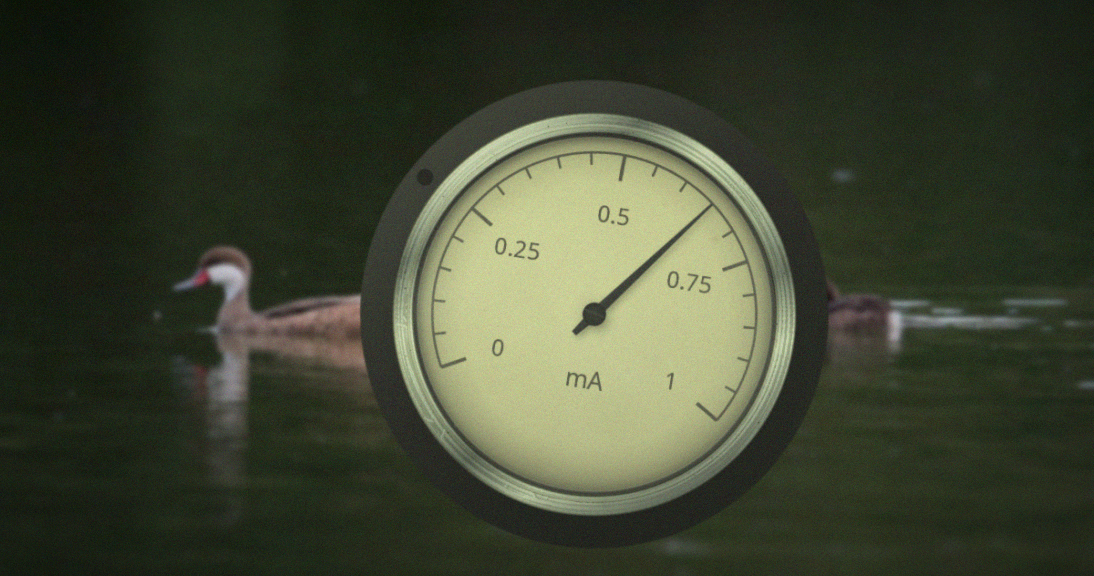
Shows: 0.65; mA
